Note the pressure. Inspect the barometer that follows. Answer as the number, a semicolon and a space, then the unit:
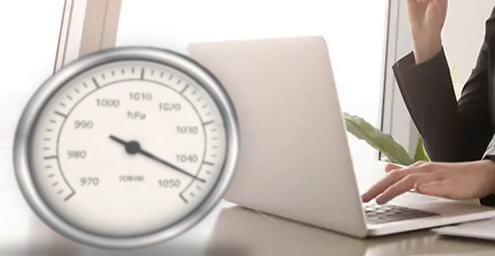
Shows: 1044; hPa
